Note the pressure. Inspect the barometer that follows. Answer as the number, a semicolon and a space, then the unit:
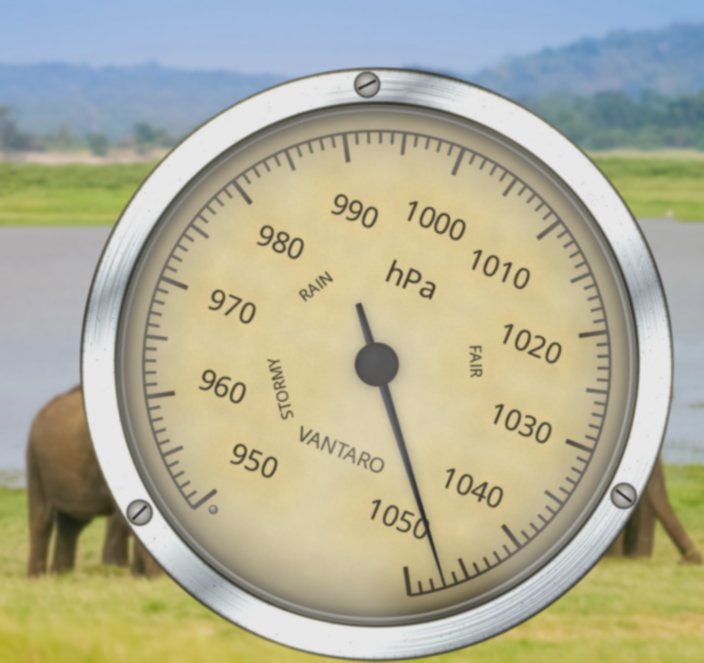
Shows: 1047; hPa
